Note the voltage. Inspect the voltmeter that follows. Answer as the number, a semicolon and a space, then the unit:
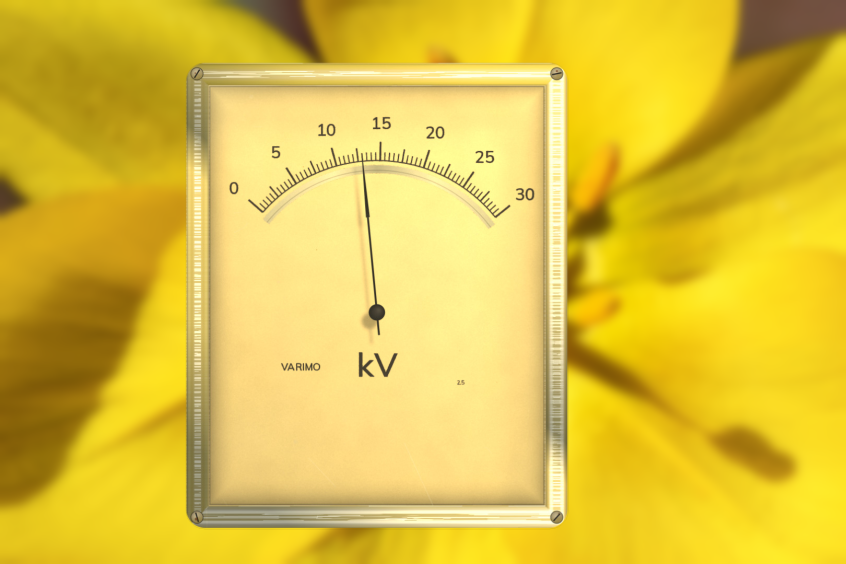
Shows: 13; kV
